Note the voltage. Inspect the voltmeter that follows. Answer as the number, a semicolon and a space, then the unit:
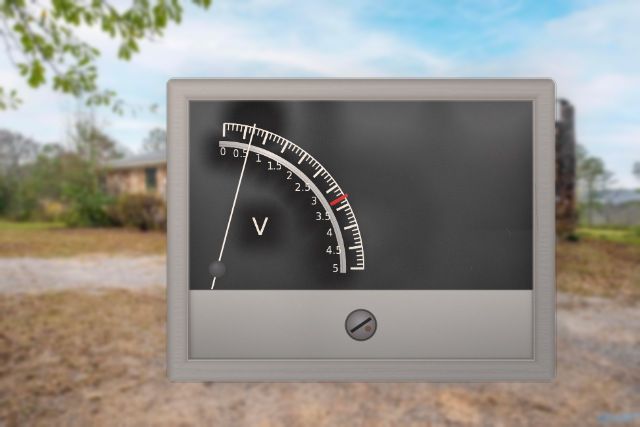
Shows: 0.7; V
